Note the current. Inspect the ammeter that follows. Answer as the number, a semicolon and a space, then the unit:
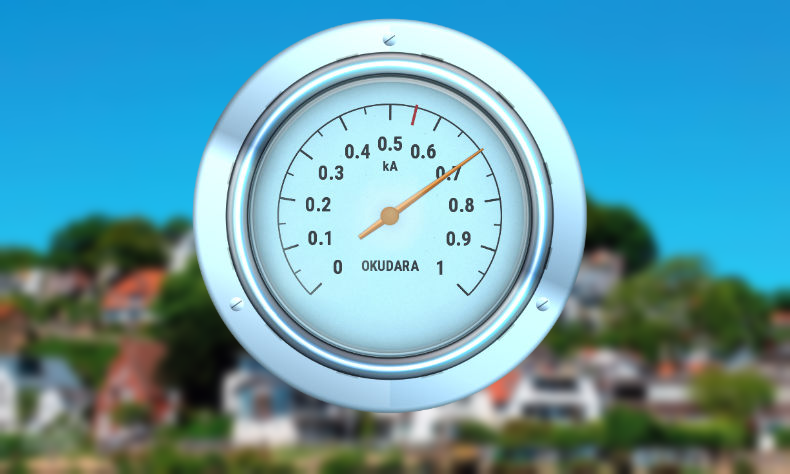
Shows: 0.7; kA
